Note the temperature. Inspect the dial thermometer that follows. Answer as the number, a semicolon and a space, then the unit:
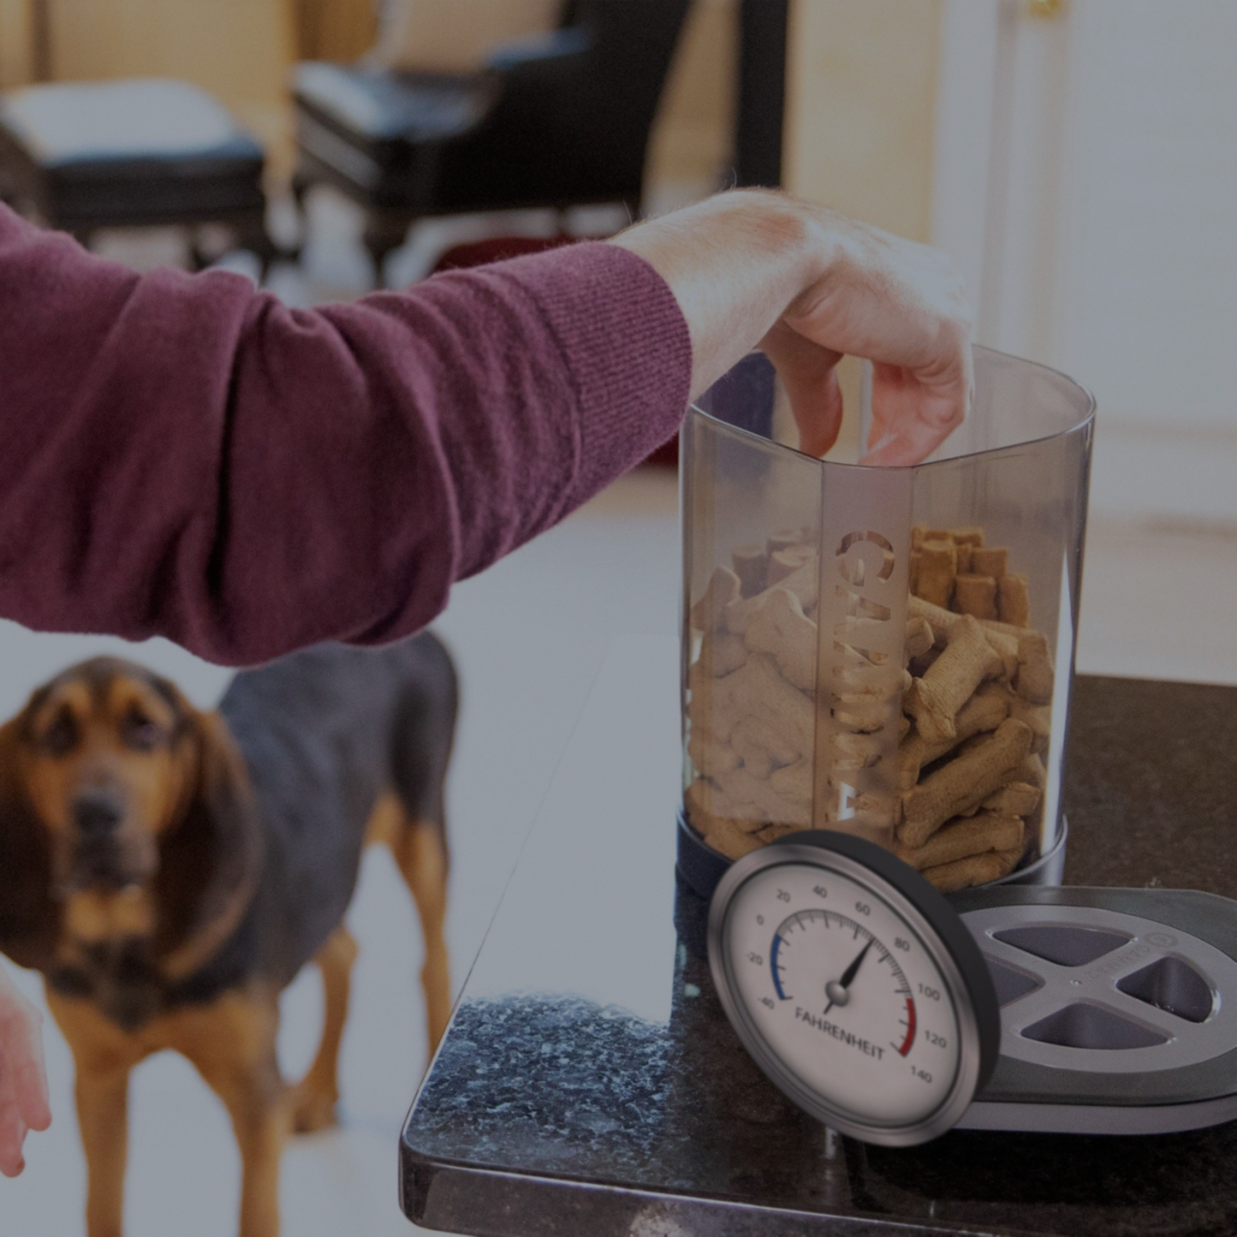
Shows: 70; °F
